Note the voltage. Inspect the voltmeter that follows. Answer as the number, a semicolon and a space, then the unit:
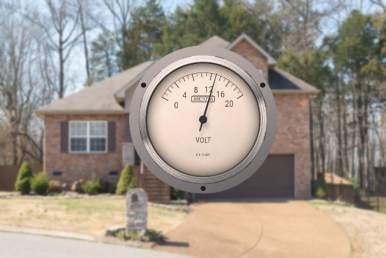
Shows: 13; V
